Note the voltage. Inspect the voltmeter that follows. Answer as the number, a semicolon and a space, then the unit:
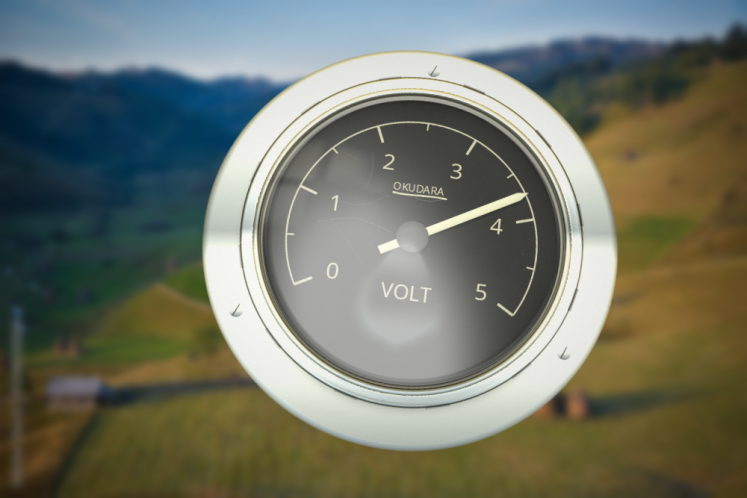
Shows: 3.75; V
